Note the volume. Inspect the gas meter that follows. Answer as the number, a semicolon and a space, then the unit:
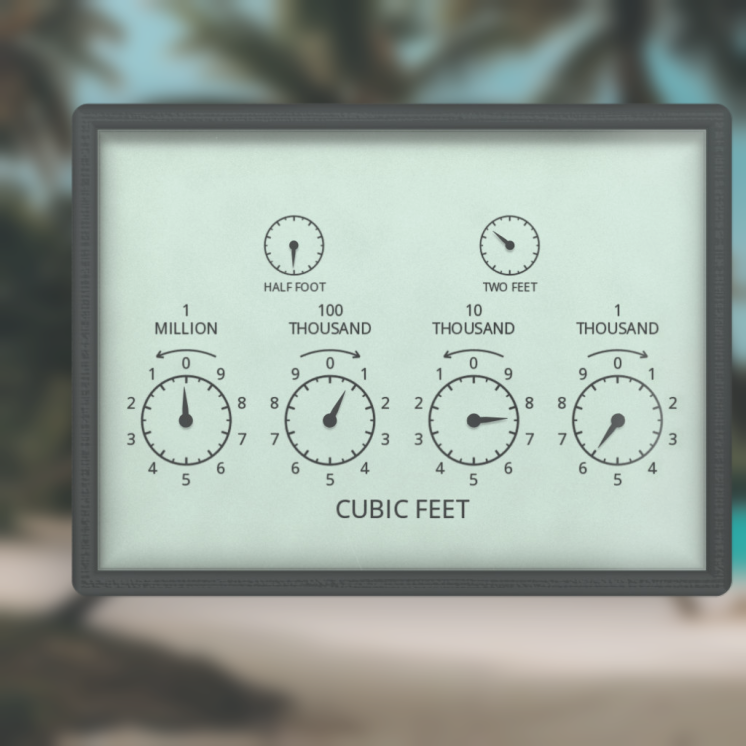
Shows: 7600; ft³
